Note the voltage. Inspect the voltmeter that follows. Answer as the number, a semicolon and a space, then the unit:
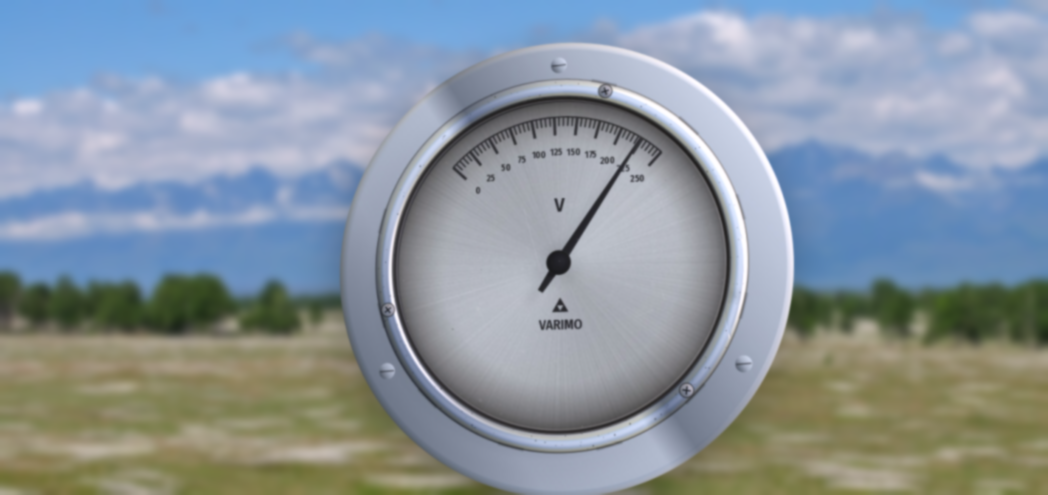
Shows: 225; V
